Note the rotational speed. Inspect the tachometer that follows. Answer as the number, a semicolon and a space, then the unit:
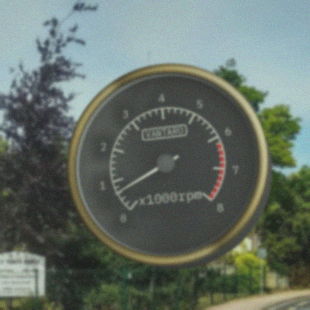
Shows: 600; rpm
